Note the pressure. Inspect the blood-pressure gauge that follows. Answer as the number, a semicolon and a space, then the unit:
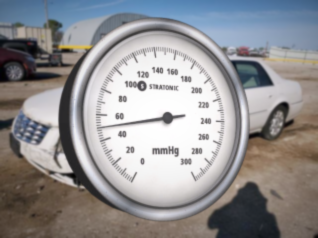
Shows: 50; mmHg
